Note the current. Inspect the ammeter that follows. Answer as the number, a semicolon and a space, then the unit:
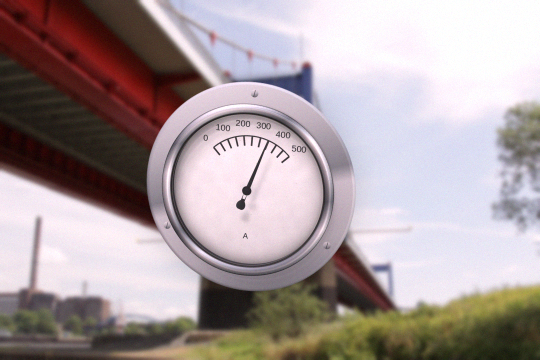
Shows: 350; A
